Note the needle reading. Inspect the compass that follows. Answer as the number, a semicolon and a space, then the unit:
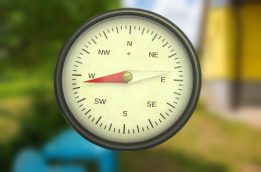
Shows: 260; °
